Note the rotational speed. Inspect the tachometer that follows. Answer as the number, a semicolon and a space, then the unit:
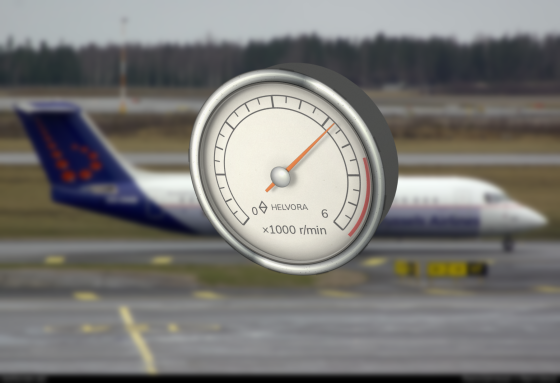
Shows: 4125; rpm
